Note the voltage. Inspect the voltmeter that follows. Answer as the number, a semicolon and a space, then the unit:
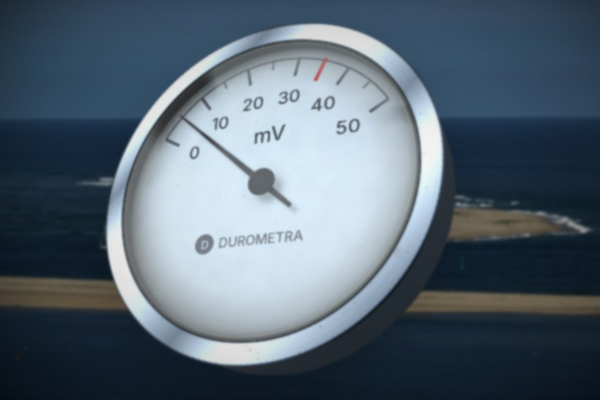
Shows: 5; mV
